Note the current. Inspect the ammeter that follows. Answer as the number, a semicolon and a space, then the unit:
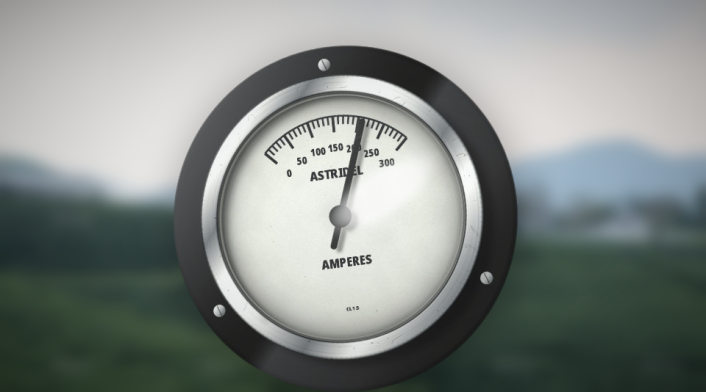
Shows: 210; A
